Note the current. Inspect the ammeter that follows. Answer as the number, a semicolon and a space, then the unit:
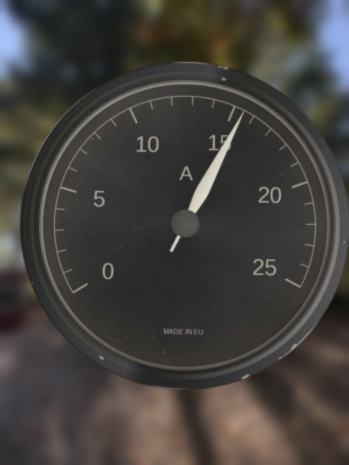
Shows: 15.5; A
